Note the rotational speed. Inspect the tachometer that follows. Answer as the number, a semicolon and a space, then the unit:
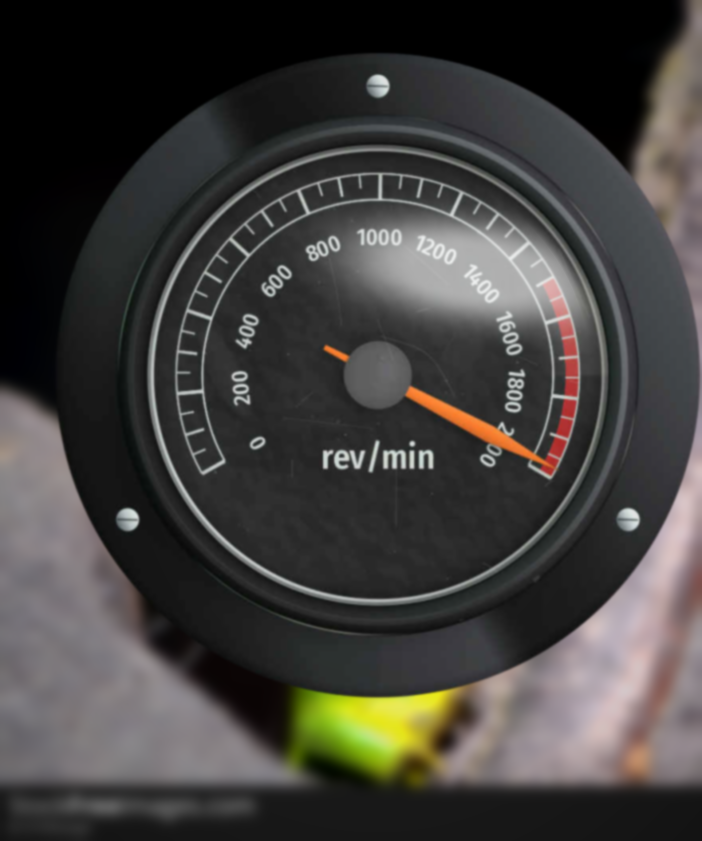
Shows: 1975; rpm
